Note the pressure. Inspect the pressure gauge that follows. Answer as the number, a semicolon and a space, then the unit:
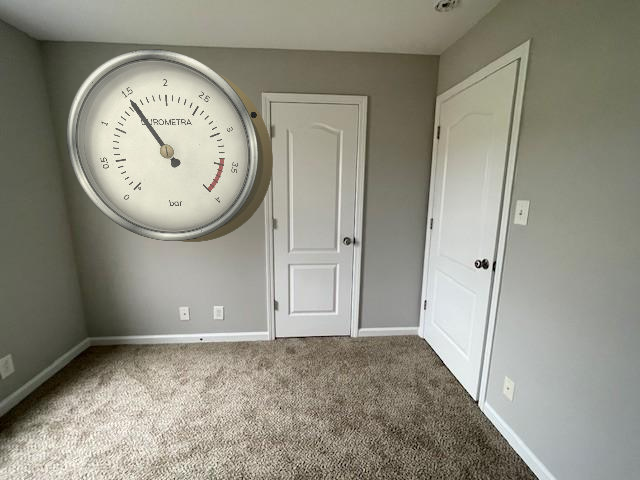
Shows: 1.5; bar
